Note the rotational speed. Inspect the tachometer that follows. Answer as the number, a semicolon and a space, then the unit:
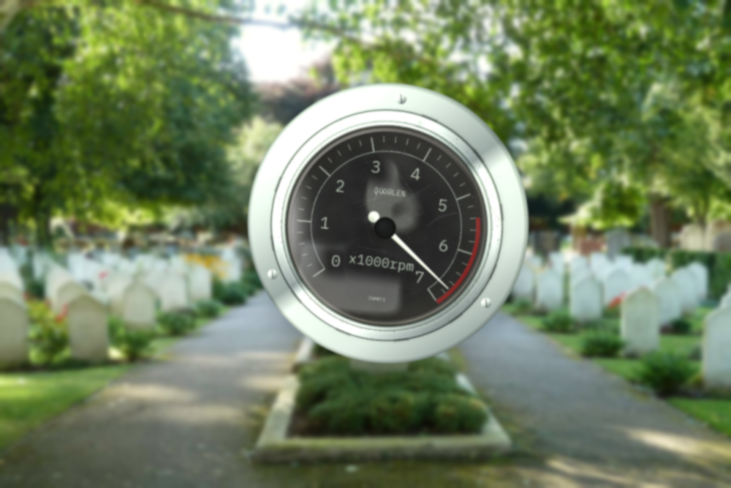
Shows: 6700; rpm
